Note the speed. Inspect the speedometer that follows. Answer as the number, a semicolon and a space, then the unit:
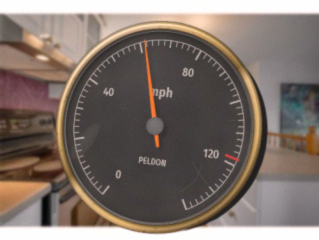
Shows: 62; mph
